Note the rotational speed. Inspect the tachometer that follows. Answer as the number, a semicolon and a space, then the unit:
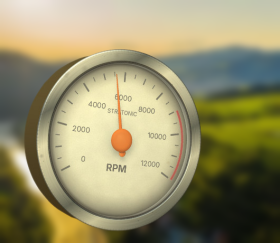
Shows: 5500; rpm
